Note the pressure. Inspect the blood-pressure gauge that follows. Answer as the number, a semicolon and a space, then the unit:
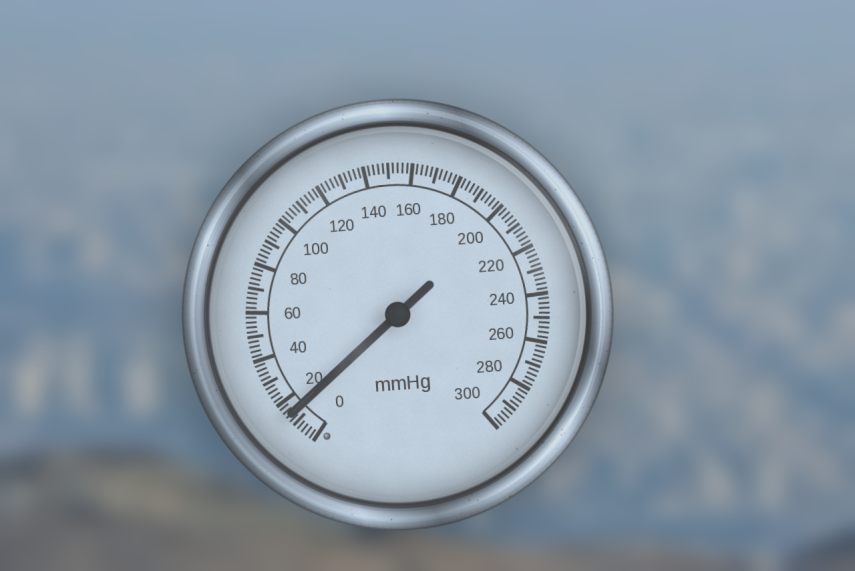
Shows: 14; mmHg
